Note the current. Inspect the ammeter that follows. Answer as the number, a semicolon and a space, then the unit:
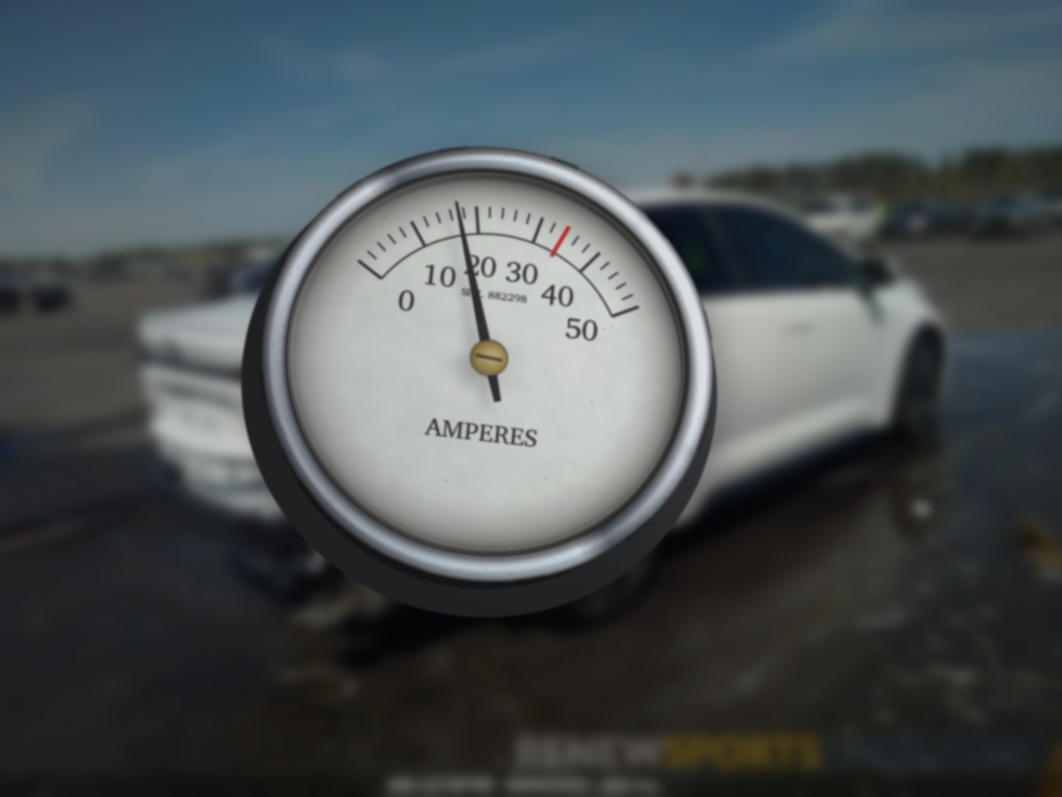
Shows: 17; A
